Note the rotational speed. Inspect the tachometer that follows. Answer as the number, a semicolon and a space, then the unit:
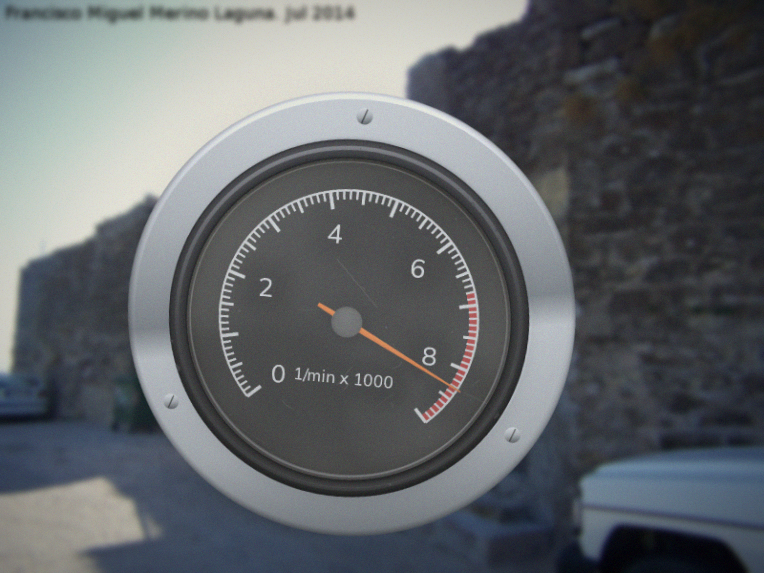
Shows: 8300; rpm
